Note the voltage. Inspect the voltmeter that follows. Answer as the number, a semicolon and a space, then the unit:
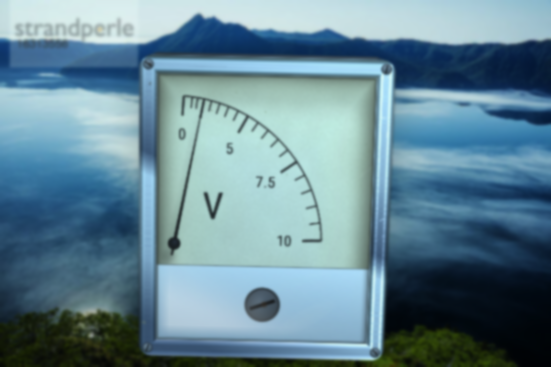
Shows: 2.5; V
